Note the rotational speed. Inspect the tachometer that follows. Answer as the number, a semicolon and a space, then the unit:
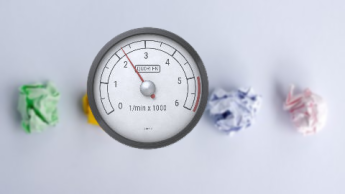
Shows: 2250; rpm
